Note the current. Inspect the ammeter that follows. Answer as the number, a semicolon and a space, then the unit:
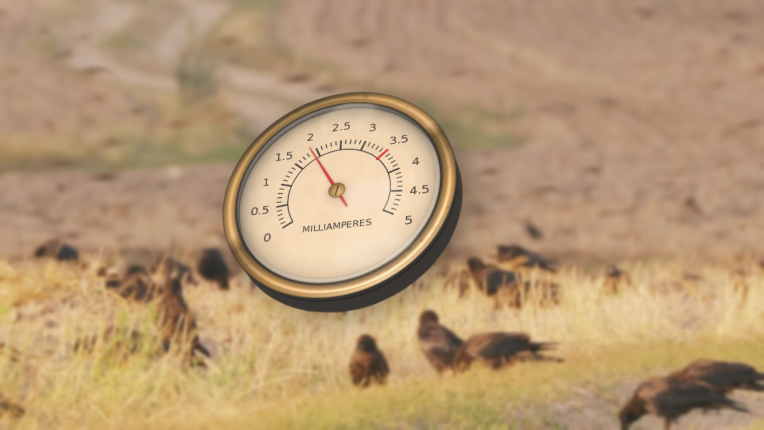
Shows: 1.9; mA
